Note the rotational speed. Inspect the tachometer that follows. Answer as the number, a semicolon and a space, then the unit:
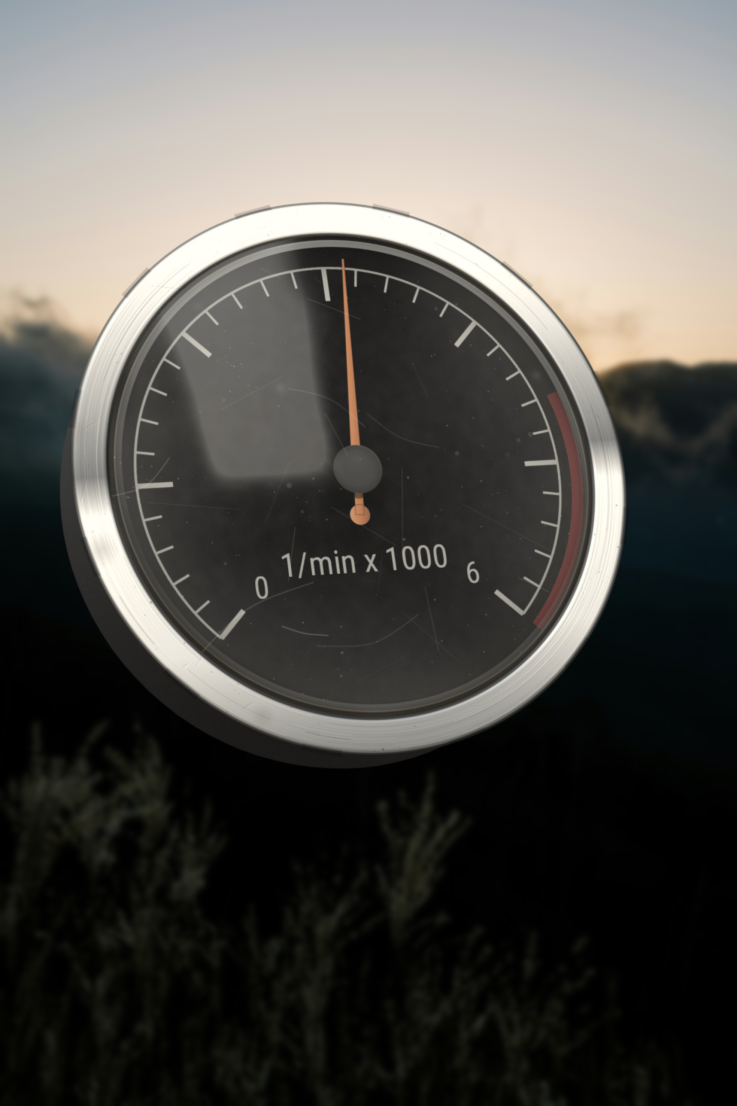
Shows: 3100; rpm
